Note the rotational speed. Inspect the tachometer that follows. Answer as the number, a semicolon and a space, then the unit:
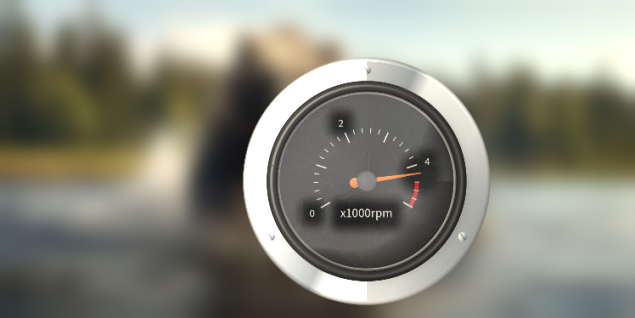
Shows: 4200; rpm
